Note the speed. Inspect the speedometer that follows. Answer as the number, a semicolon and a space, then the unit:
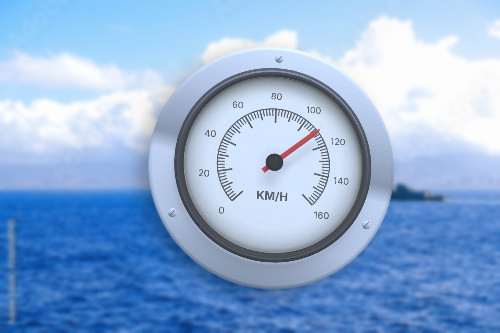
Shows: 110; km/h
